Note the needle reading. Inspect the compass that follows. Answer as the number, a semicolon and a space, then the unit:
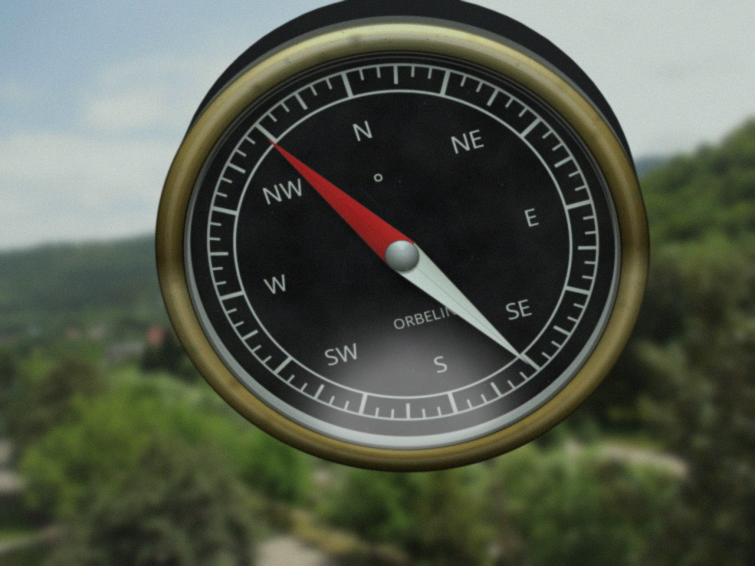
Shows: 330; °
